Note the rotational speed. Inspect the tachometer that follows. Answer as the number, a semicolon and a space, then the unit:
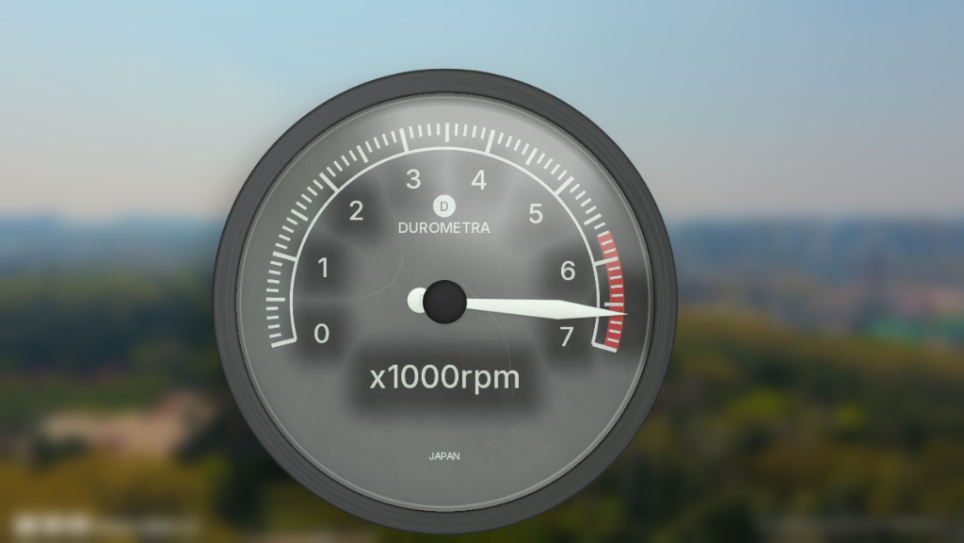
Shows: 6600; rpm
